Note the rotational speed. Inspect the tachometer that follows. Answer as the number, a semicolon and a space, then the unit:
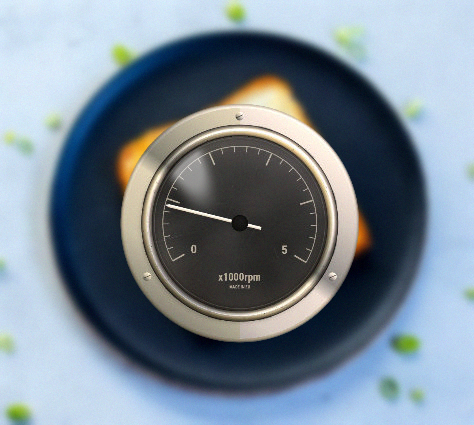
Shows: 900; rpm
